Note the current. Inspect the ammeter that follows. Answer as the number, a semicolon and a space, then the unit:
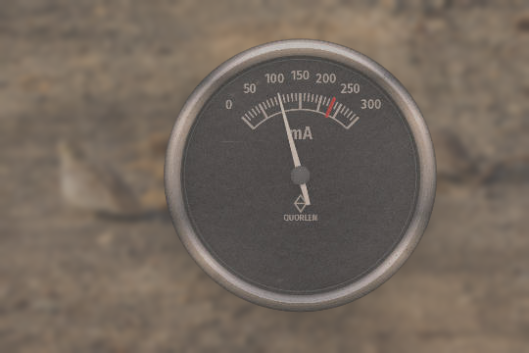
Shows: 100; mA
